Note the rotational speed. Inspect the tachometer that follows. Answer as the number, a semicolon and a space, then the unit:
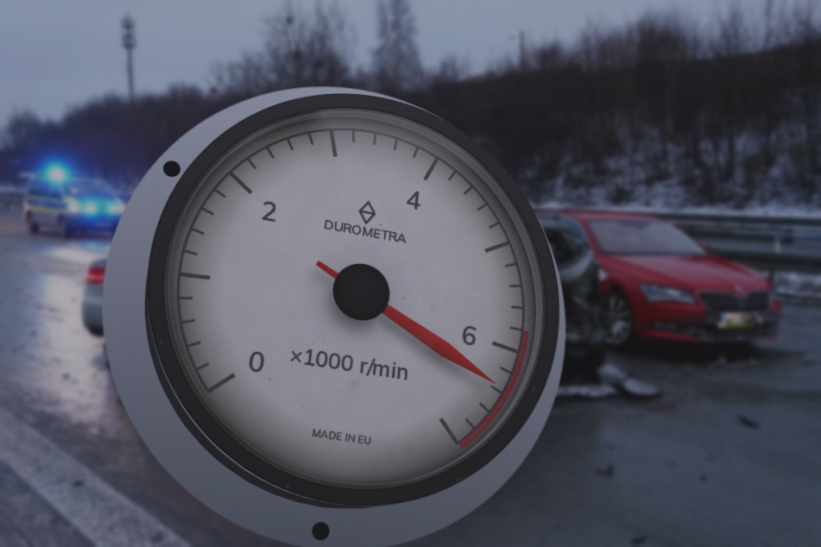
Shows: 6400; rpm
